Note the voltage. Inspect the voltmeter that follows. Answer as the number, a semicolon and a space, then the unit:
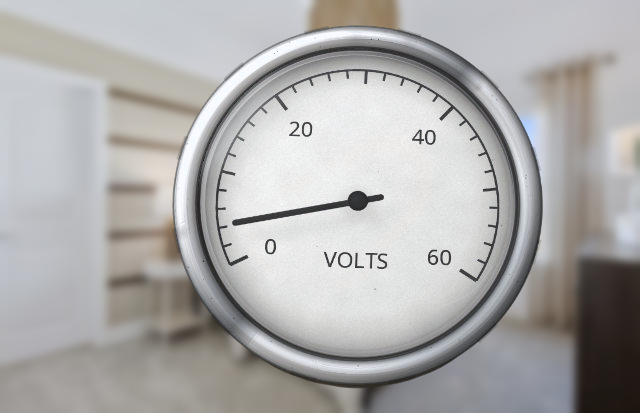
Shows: 4; V
